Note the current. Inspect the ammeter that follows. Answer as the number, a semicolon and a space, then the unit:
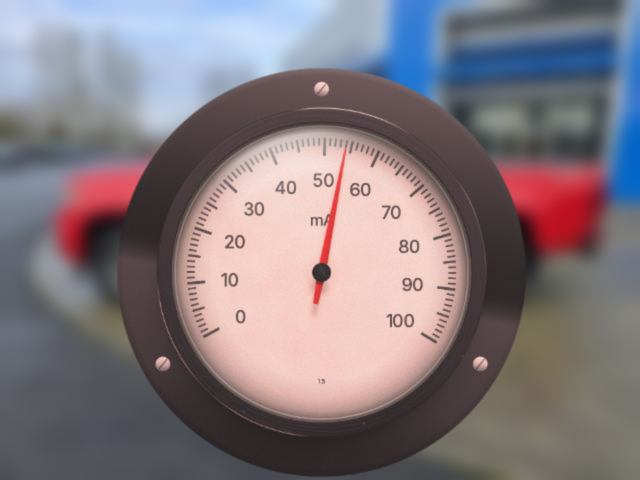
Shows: 54; mA
